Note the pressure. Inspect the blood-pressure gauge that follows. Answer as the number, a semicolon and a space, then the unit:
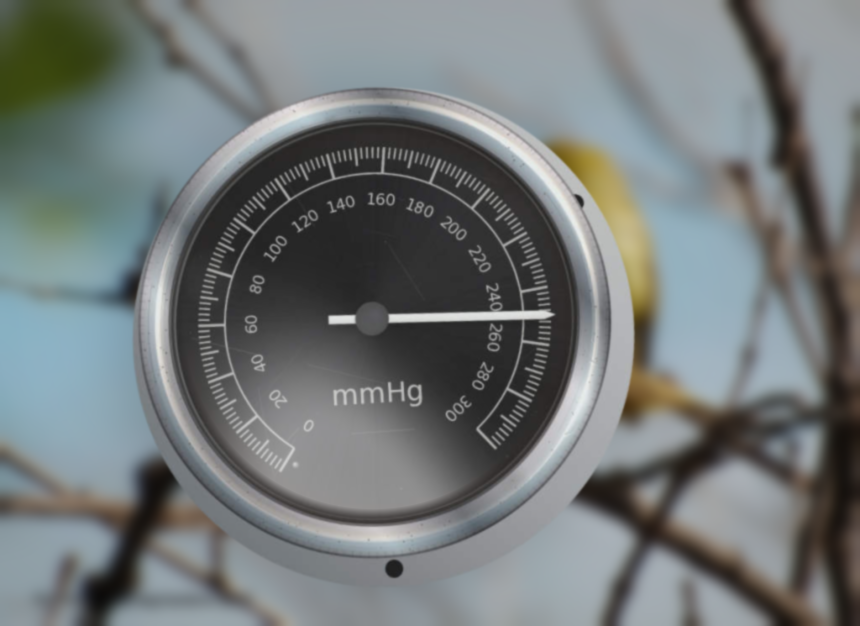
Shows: 250; mmHg
